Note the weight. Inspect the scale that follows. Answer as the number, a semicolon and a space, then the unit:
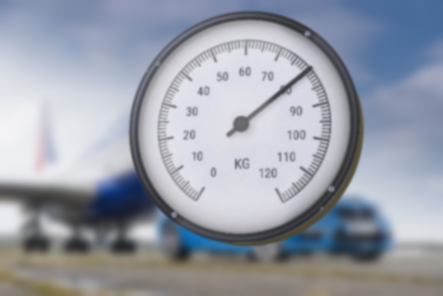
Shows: 80; kg
